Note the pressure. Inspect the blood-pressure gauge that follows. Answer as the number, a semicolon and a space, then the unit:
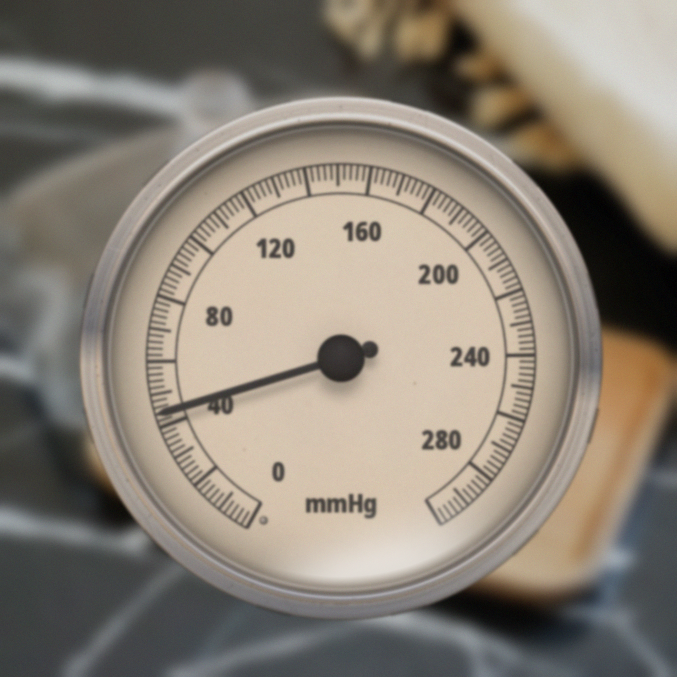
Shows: 44; mmHg
